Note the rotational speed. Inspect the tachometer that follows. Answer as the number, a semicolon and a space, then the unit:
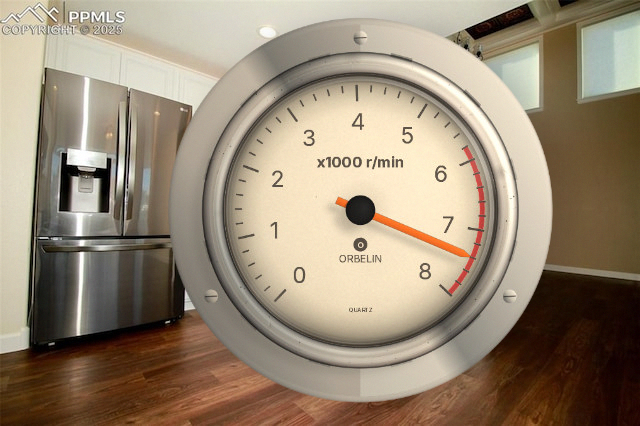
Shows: 7400; rpm
